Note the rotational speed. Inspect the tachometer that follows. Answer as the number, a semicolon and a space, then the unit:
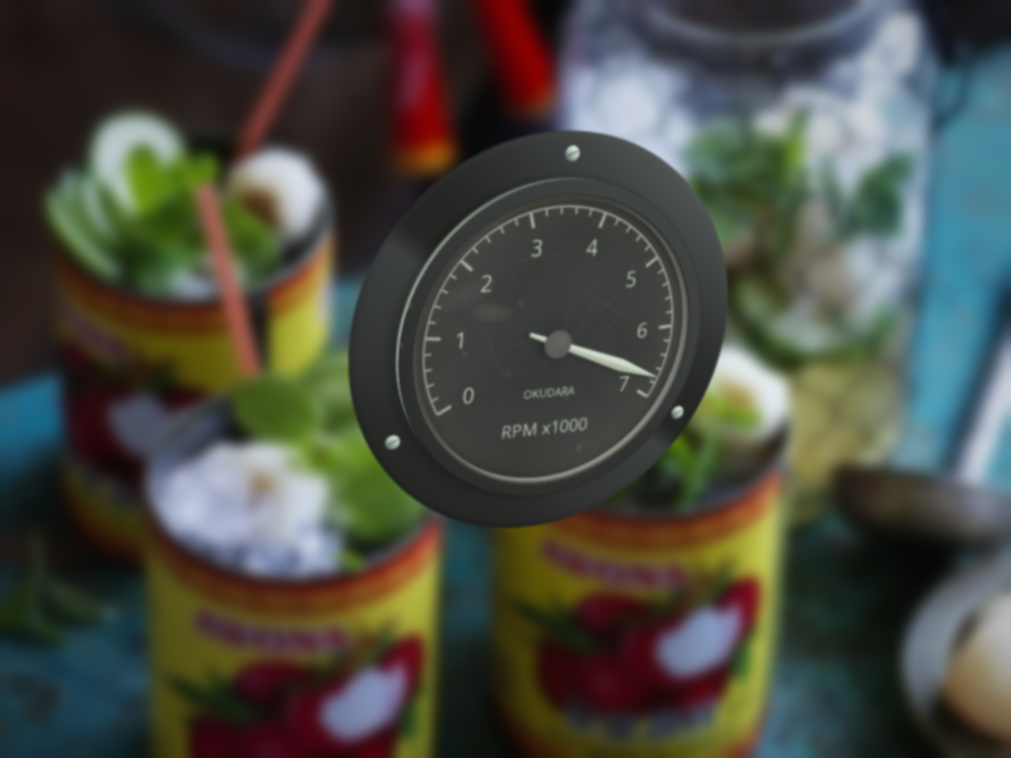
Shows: 6700; rpm
